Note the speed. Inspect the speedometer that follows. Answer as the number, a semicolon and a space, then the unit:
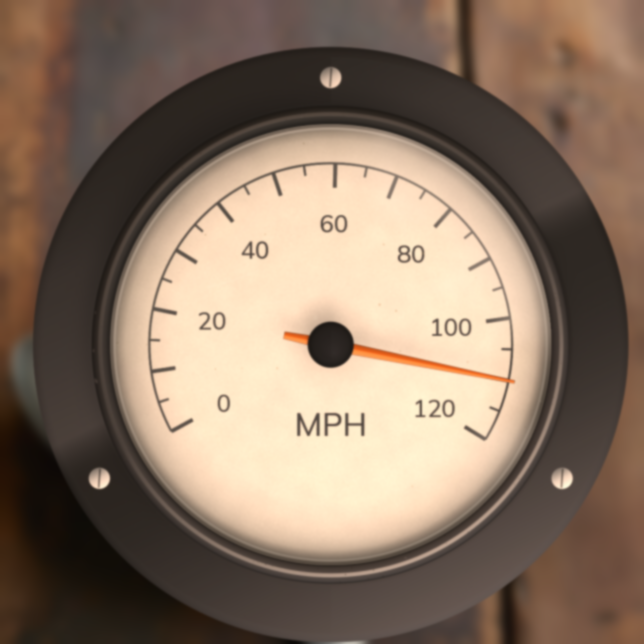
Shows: 110; mph
